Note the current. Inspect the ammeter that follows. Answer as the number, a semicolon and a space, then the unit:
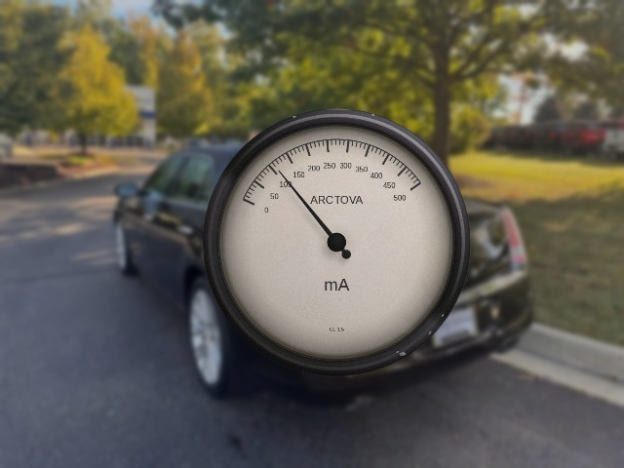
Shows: 110; mA
